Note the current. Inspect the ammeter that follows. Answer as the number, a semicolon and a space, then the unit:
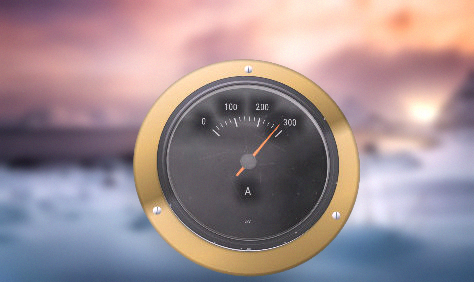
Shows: 280; A
